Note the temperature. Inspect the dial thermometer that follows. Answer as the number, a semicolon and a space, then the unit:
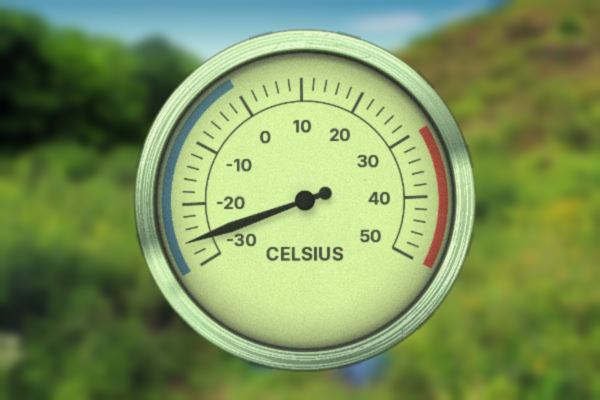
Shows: -26; °C
